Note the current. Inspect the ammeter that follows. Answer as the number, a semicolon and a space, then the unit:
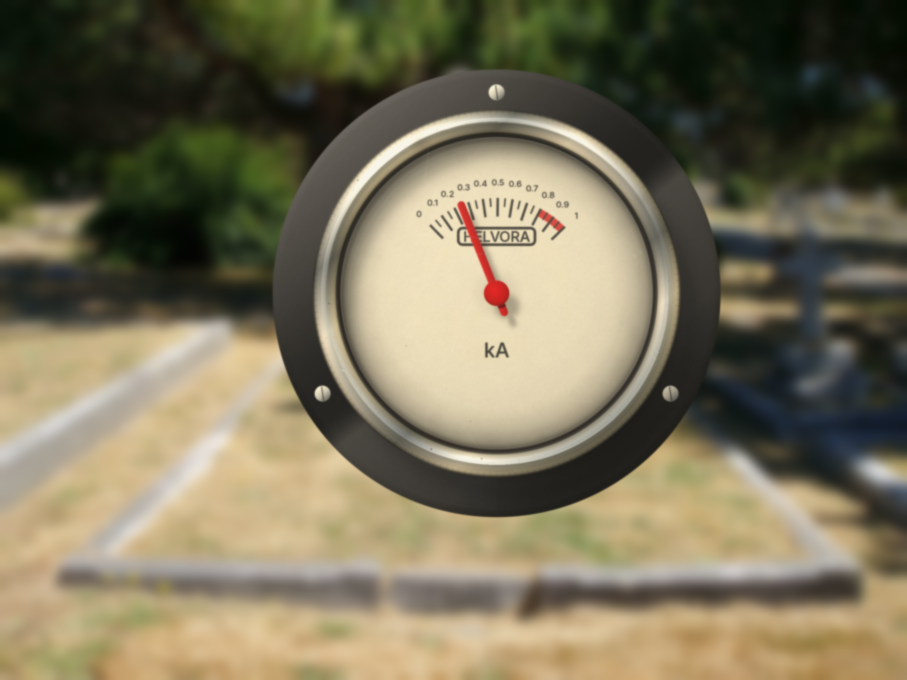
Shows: 0.25; kA
